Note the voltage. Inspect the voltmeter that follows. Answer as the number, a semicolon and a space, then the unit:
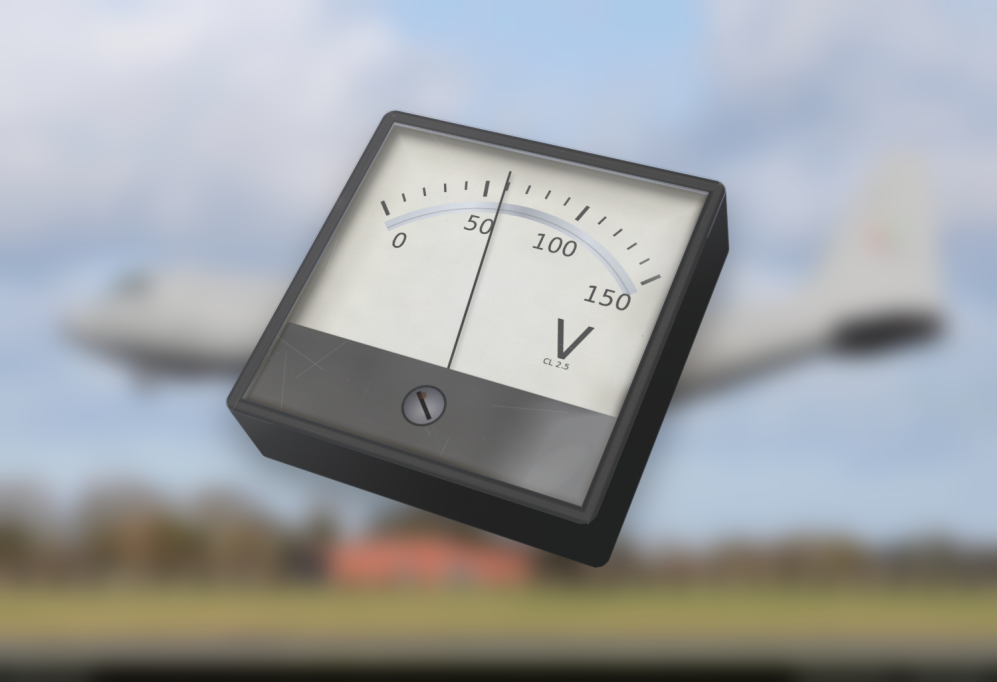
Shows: 60; V
